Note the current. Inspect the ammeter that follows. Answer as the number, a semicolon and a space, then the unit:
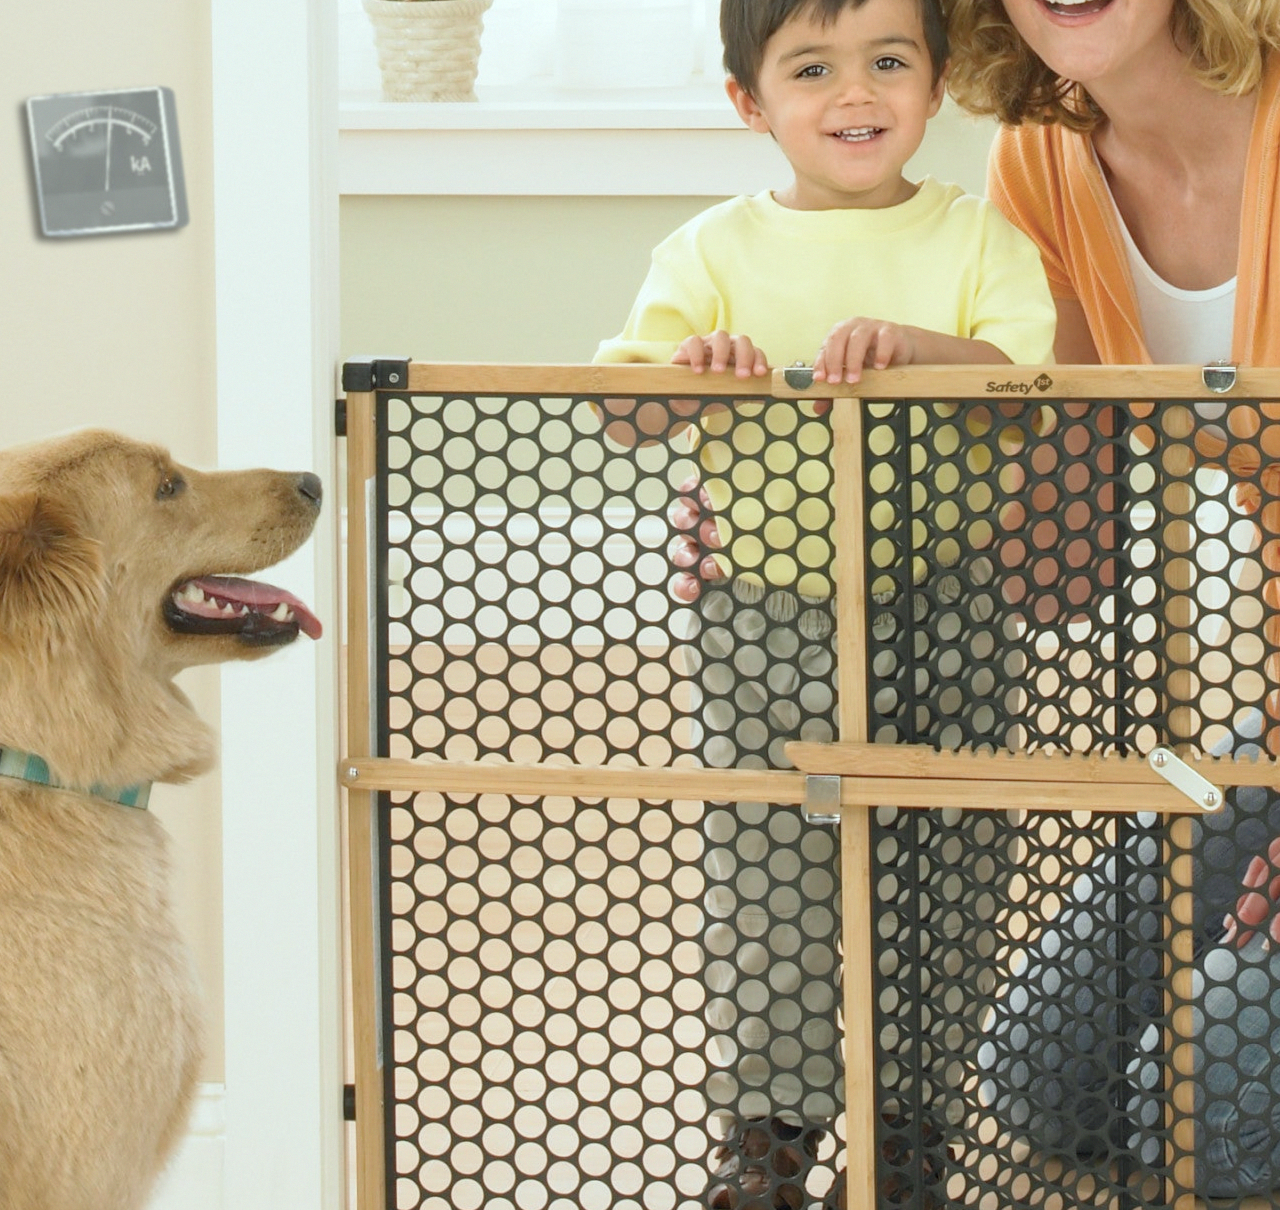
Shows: 3; kA
